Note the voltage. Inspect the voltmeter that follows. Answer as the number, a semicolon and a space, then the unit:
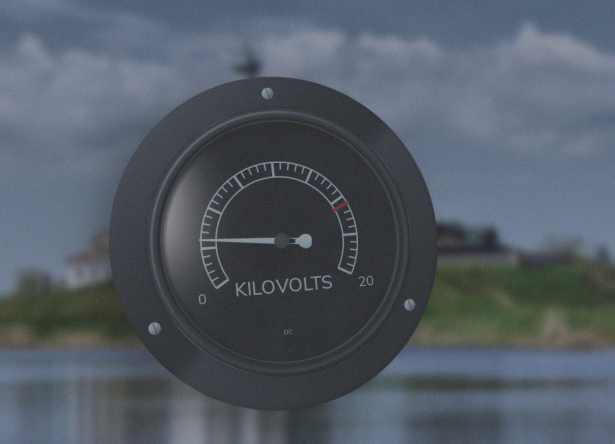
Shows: 3; kV
